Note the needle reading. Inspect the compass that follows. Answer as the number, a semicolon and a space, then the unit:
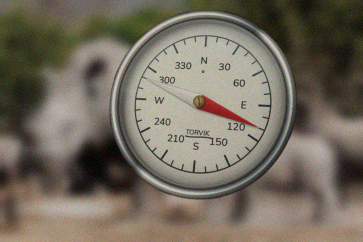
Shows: 110; °
